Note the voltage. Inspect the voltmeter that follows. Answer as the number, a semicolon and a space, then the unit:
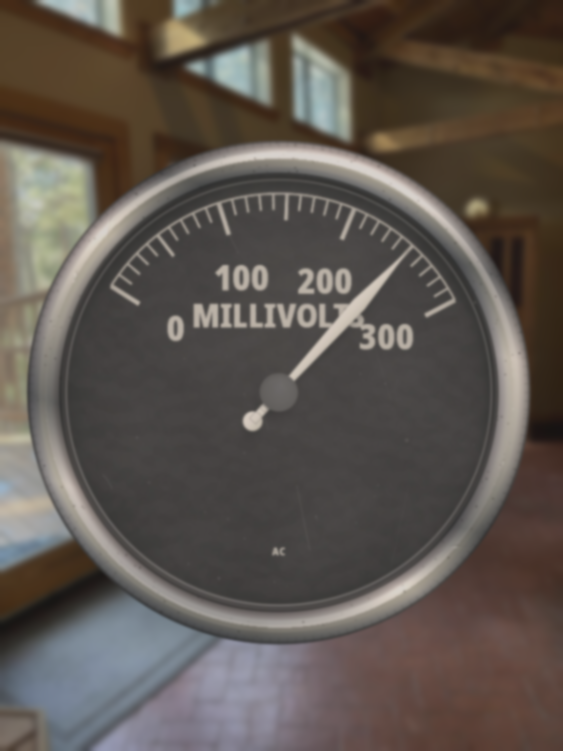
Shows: 250; mV
